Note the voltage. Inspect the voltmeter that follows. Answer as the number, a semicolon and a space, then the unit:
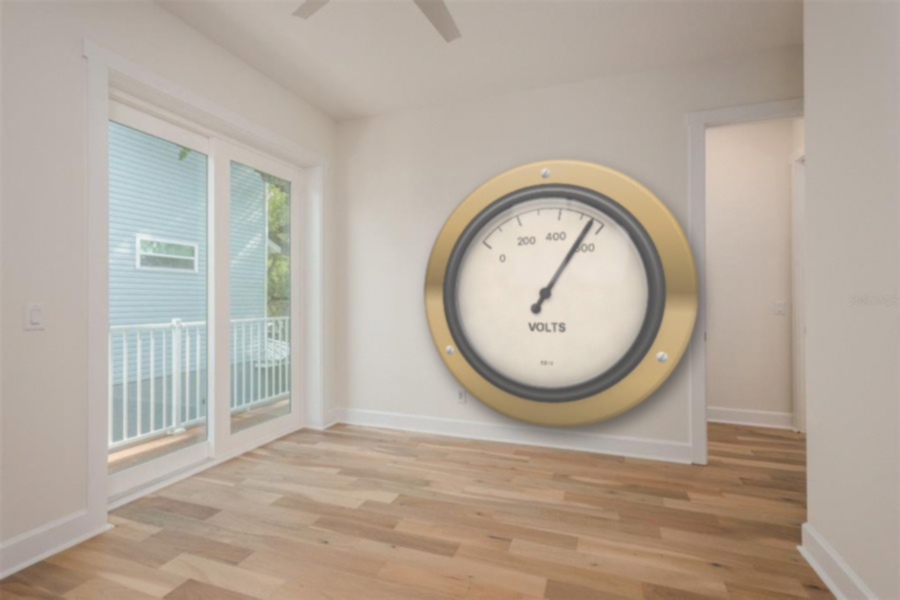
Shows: 550; V
